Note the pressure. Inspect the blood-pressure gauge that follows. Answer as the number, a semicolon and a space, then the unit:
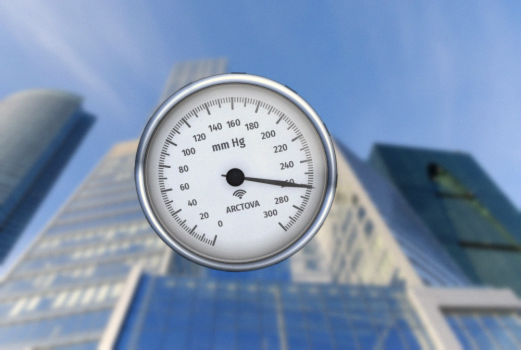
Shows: 260; mmHg
